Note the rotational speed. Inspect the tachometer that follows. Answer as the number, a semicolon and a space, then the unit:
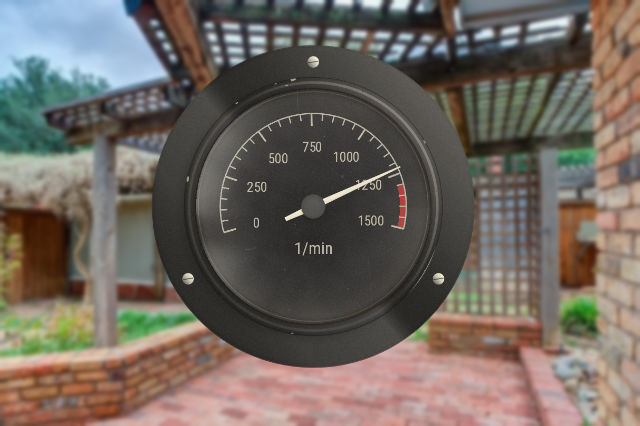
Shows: 1225; rpm
